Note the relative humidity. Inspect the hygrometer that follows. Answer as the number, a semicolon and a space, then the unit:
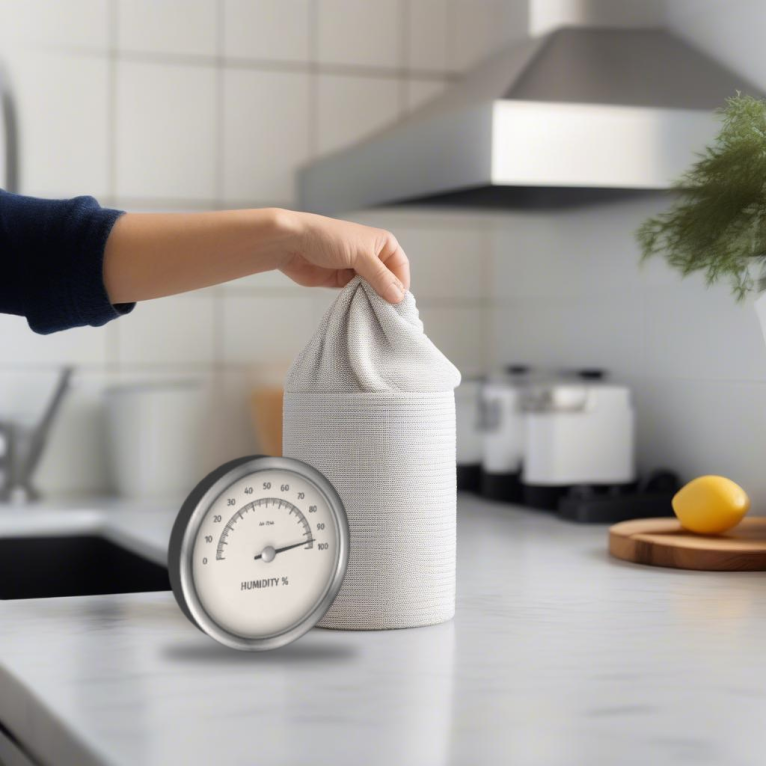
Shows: 95; %
